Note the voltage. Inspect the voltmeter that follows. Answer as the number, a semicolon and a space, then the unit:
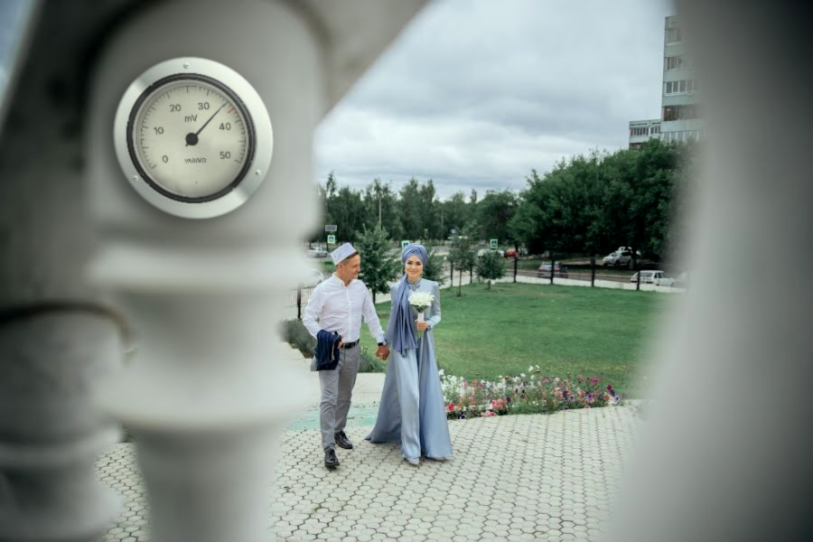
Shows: 35; mV
